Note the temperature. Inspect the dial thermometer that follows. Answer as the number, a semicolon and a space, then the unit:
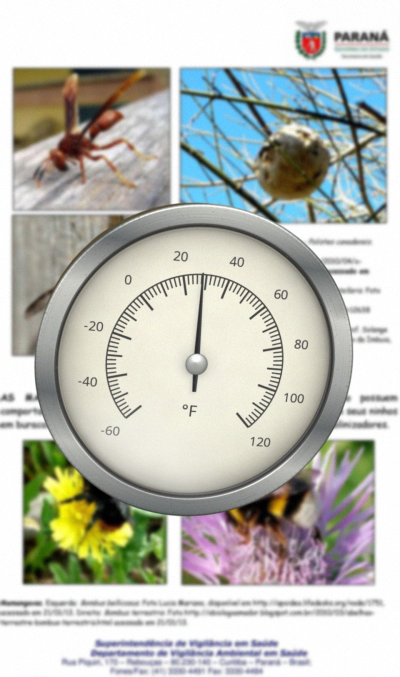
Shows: 28; °F
